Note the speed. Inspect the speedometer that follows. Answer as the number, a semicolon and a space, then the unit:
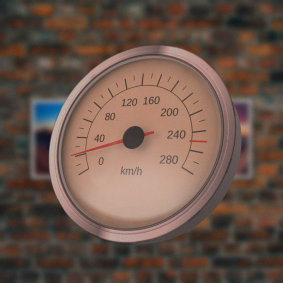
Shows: 20; km/h
